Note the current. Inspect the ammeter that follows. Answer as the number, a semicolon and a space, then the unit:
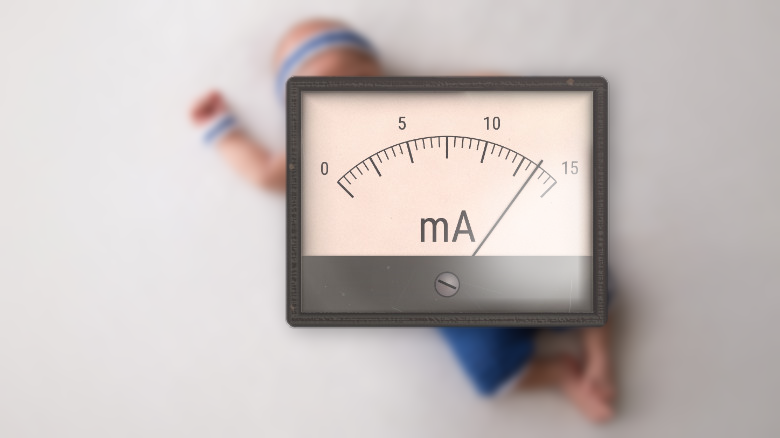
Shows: 13.5; mA
